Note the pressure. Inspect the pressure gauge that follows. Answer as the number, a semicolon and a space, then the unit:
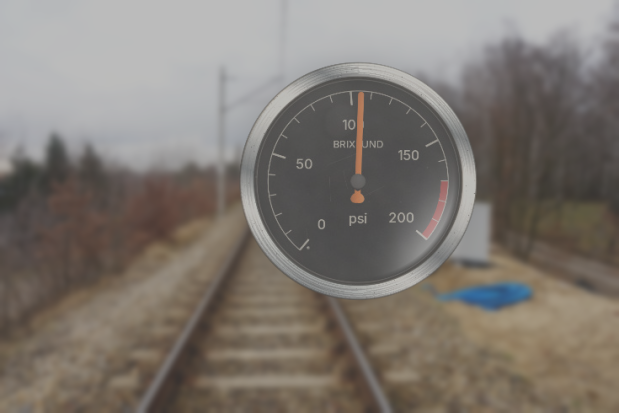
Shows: 105; psi
